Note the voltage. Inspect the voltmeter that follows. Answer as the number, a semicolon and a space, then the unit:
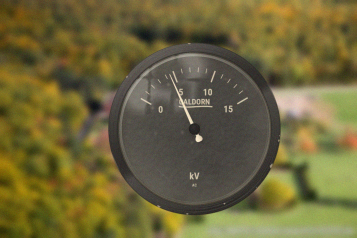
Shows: 4.5; kV
